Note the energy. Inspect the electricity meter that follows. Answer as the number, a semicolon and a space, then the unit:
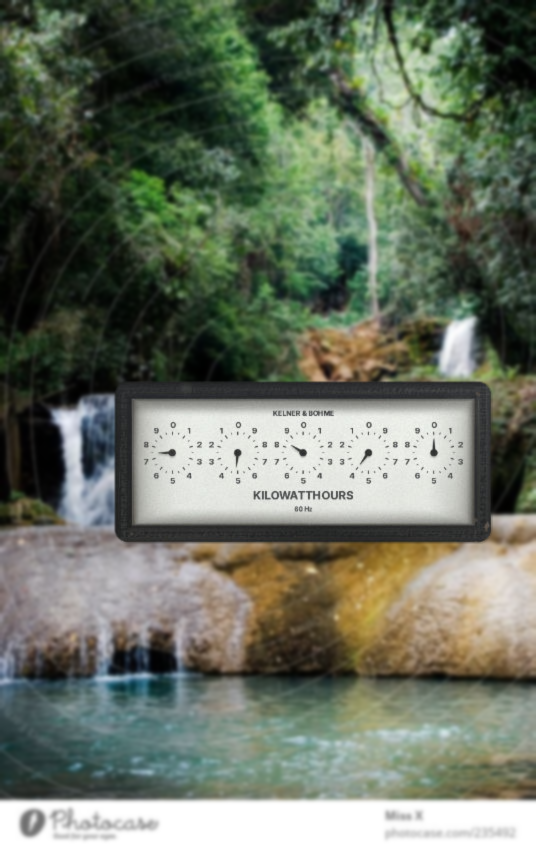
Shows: 74840; kWh
